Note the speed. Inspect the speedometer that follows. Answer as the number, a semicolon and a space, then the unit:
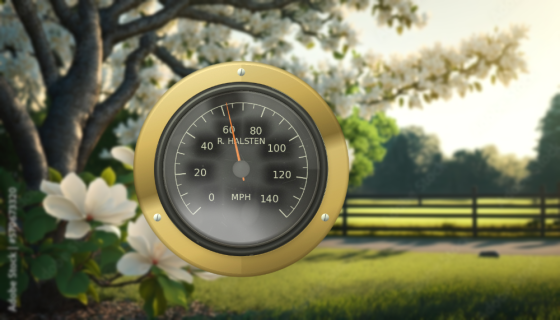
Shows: 62.5; mph
